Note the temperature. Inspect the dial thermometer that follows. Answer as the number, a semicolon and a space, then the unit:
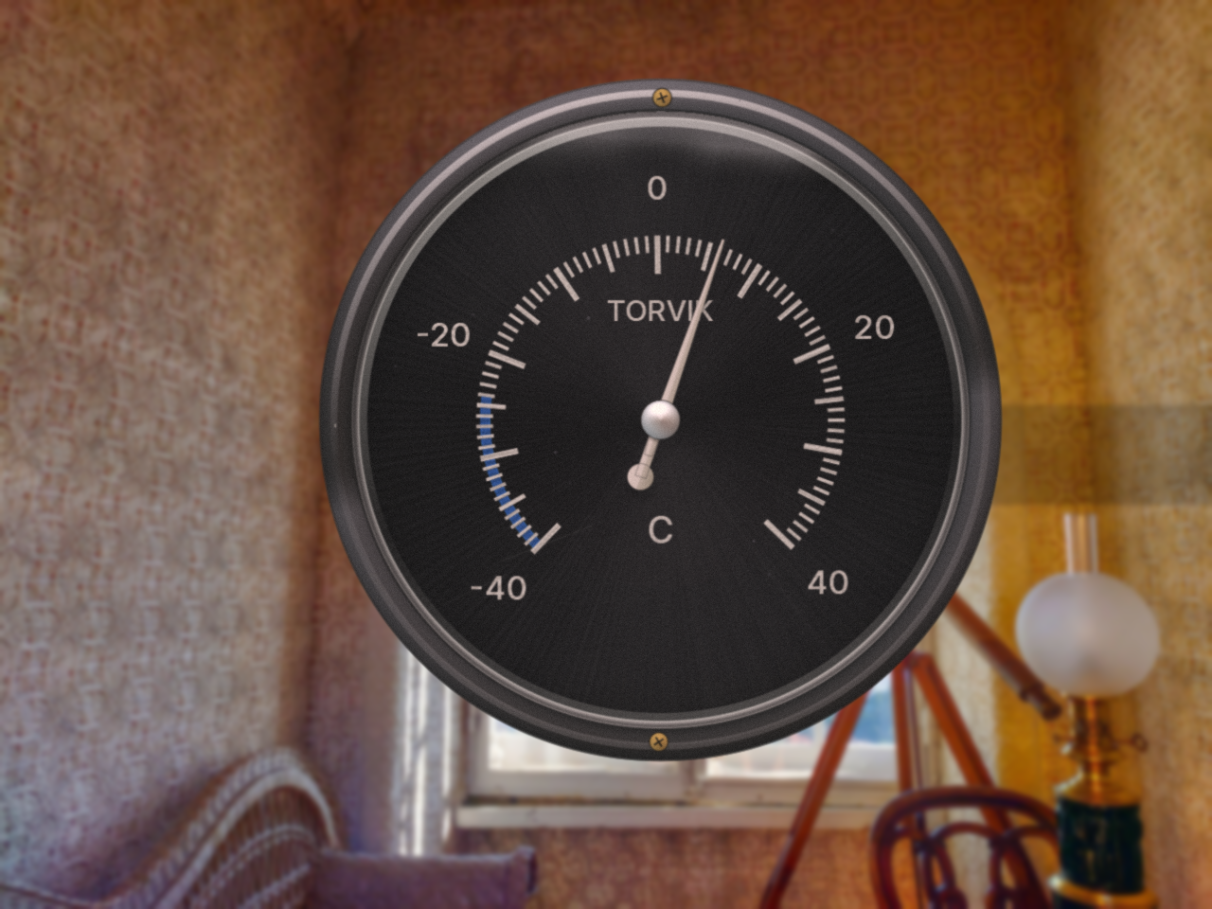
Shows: 6; °C
